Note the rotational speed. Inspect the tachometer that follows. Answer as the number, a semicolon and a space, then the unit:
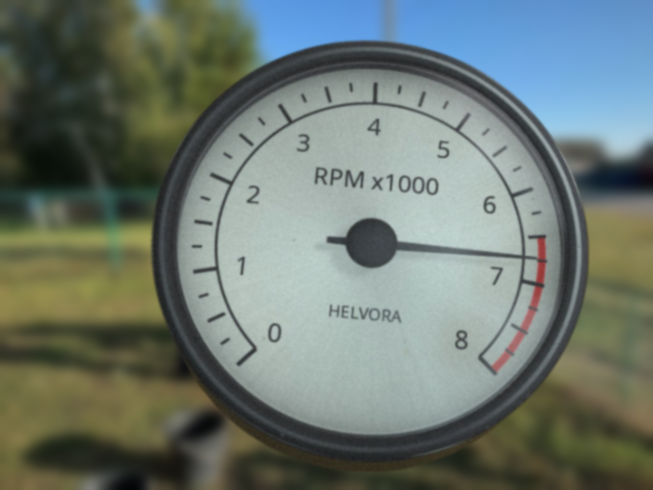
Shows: 6750; rpm
